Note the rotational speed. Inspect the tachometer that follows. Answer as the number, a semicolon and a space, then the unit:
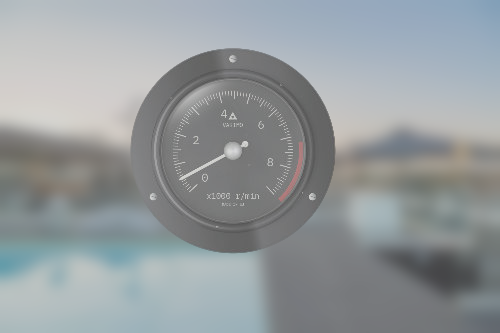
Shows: 500; rpm
